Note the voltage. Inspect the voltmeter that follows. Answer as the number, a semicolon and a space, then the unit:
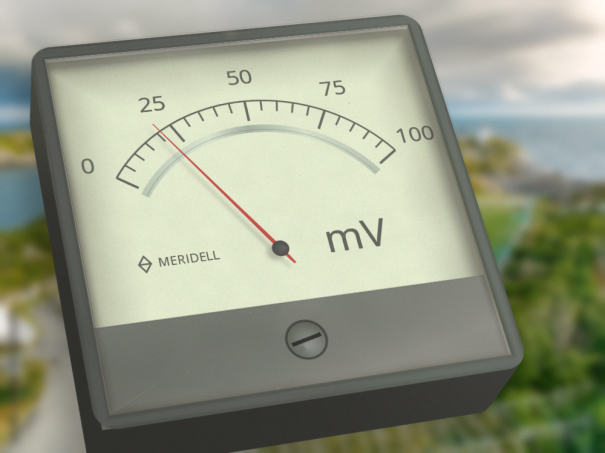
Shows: 20; mV
